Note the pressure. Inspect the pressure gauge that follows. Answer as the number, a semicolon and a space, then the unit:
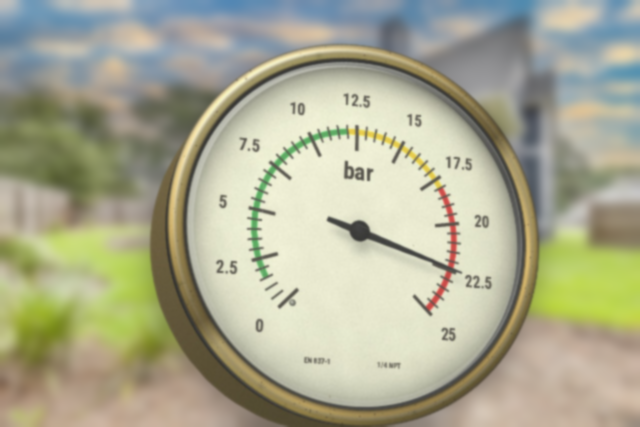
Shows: 22.5; bar
